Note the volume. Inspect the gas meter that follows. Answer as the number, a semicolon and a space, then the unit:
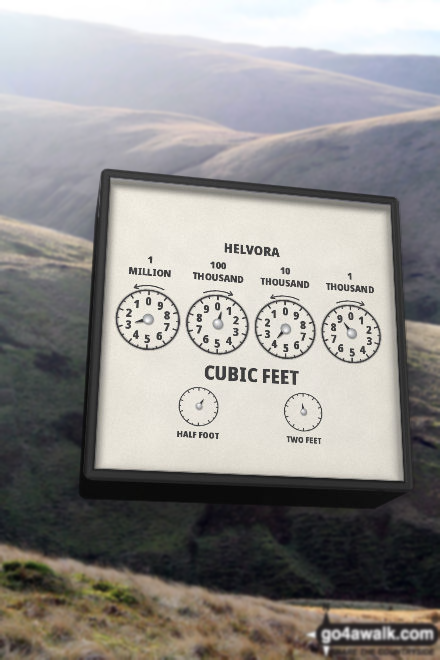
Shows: 303900; ft³
